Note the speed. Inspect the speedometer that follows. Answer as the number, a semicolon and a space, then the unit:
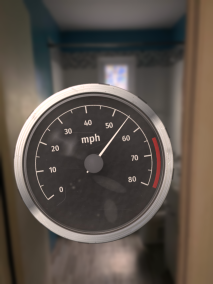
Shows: 55; mph
